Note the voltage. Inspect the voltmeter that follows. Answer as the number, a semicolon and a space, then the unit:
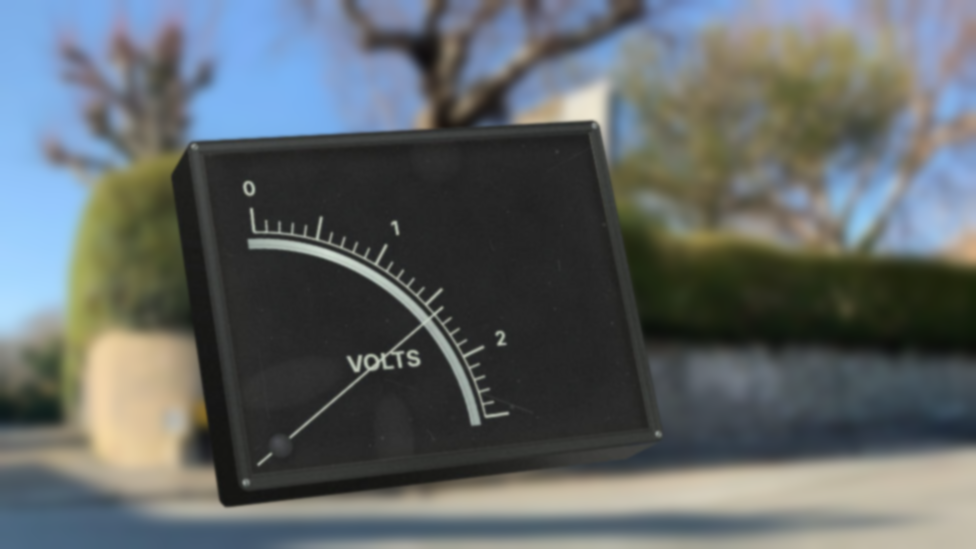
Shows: 1.6; V
